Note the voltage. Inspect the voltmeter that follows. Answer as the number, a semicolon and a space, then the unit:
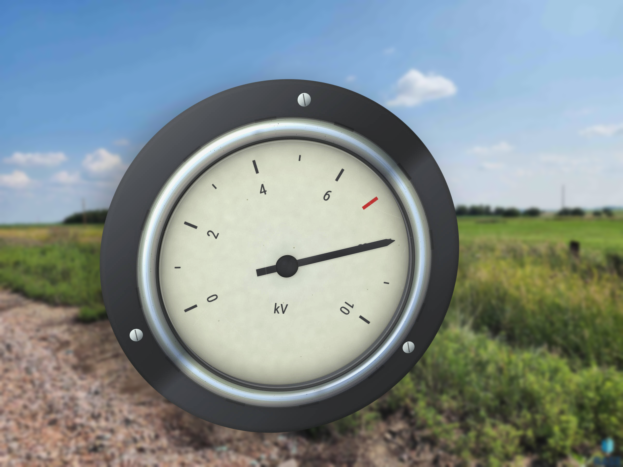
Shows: 8; kV
